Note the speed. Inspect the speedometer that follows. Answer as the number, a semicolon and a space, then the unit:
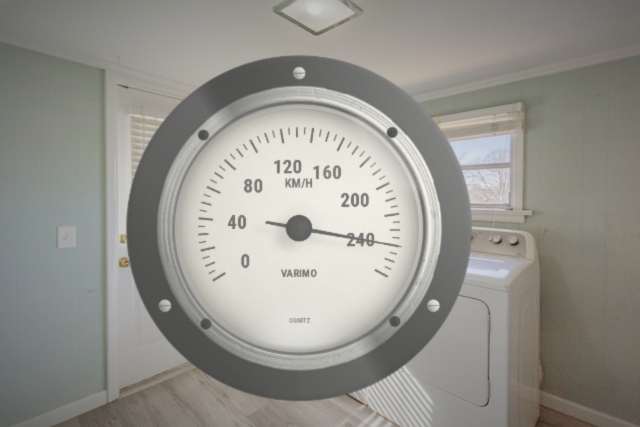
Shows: 240; km/h
